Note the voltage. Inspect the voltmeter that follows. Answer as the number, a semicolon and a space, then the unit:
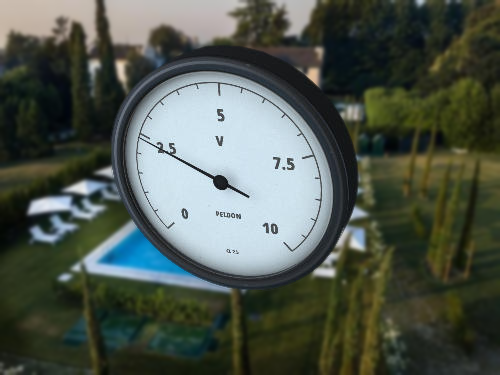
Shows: 2.5; V
